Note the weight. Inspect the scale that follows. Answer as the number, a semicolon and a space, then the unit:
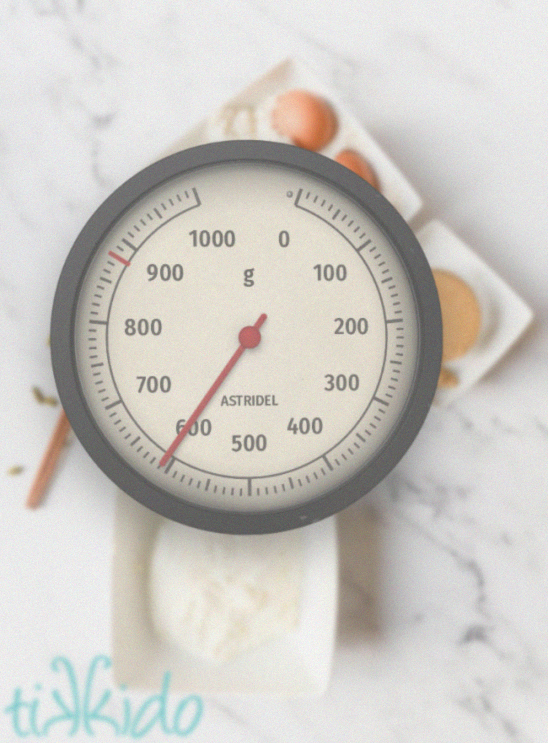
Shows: 610; g
